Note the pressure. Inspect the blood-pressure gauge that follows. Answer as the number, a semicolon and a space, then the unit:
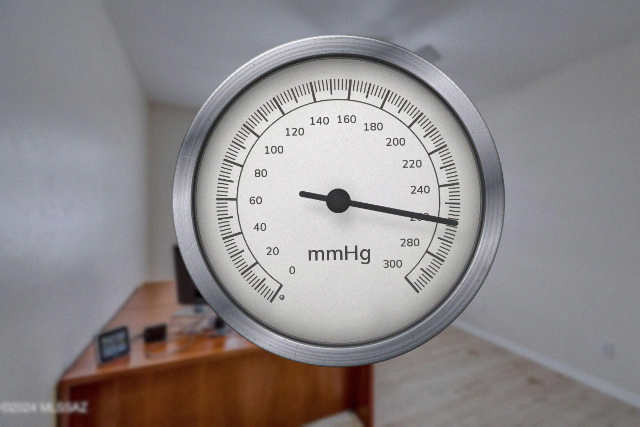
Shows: 260; mmHg
